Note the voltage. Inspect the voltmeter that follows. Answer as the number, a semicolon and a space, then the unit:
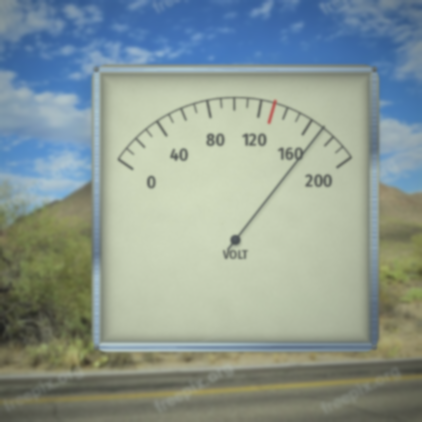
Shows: 170; V
